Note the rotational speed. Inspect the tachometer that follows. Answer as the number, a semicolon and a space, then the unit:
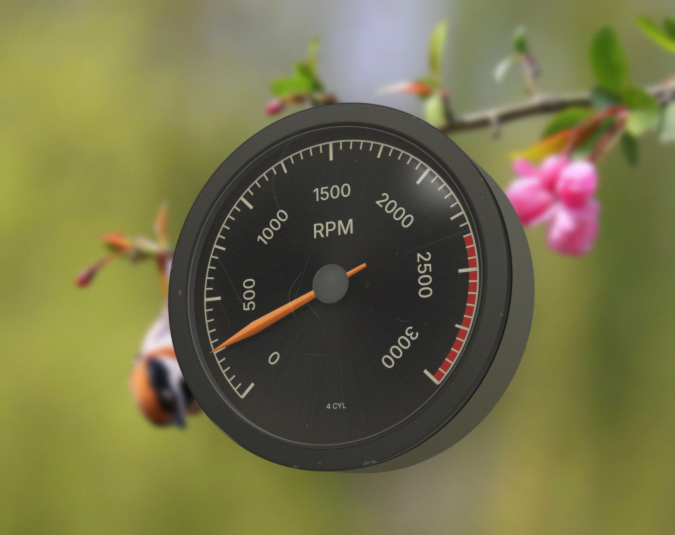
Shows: 250; rpm
